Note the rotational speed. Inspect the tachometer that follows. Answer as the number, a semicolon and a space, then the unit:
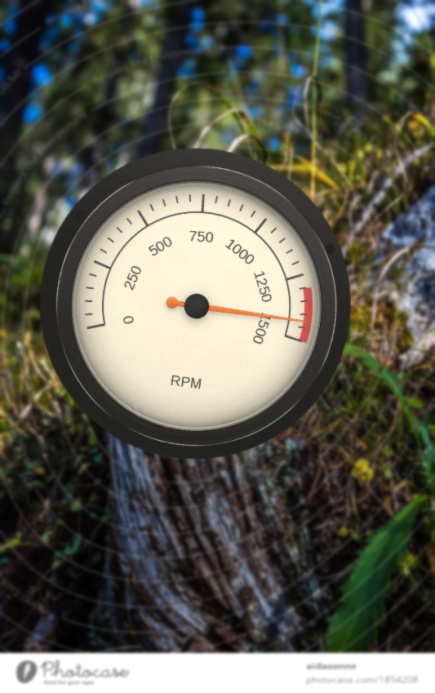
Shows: 1425; rpm
